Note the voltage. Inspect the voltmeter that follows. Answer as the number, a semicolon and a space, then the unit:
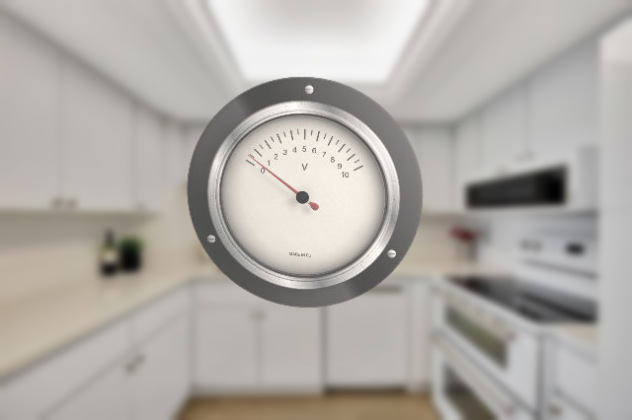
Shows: 0.5; V
